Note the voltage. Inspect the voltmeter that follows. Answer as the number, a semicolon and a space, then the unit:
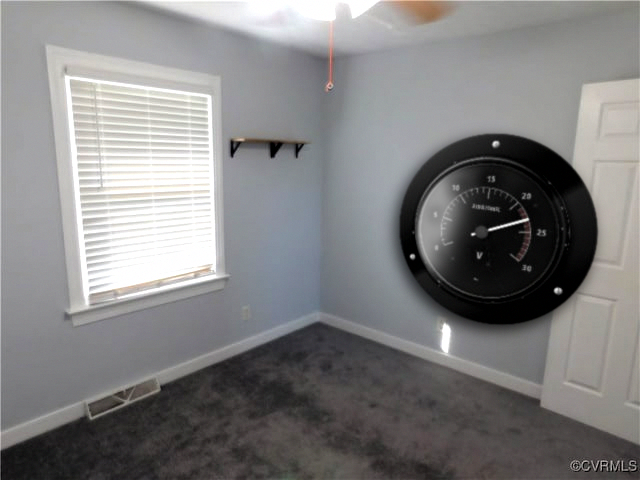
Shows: 23; V
